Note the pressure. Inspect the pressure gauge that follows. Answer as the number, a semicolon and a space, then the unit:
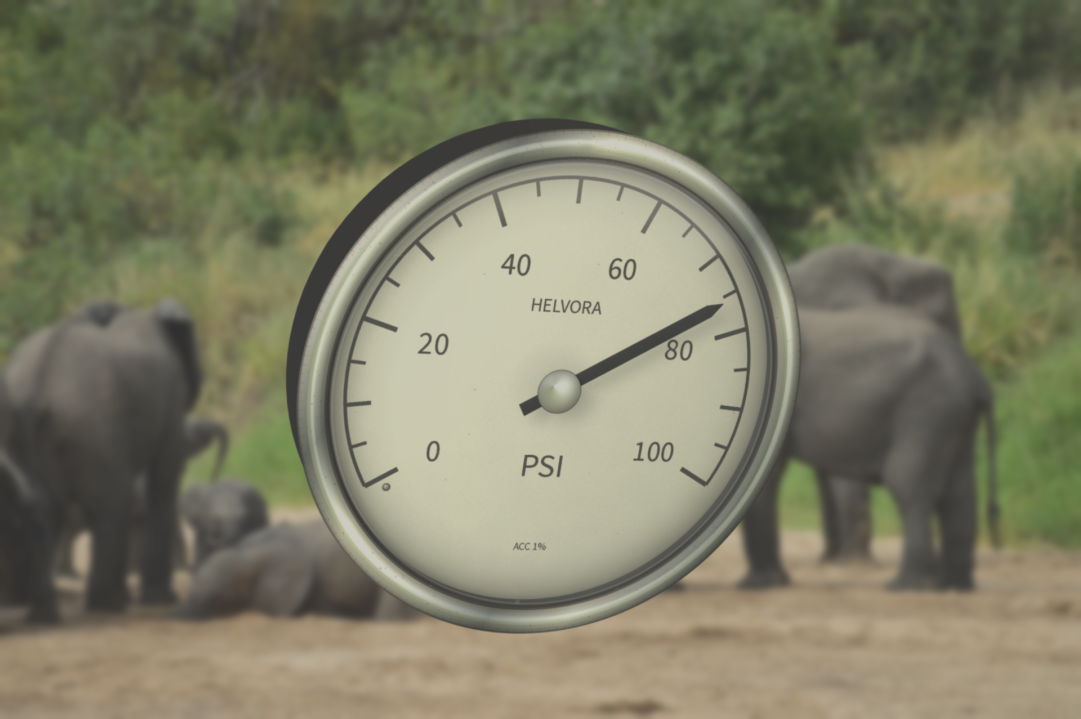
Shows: 75; psi
